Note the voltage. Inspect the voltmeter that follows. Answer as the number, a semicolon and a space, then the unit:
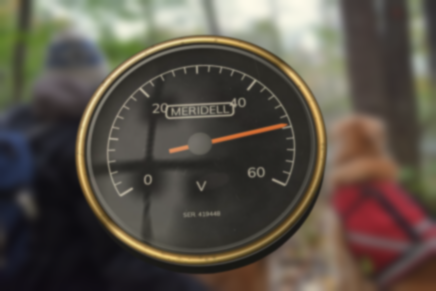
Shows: 50; V
